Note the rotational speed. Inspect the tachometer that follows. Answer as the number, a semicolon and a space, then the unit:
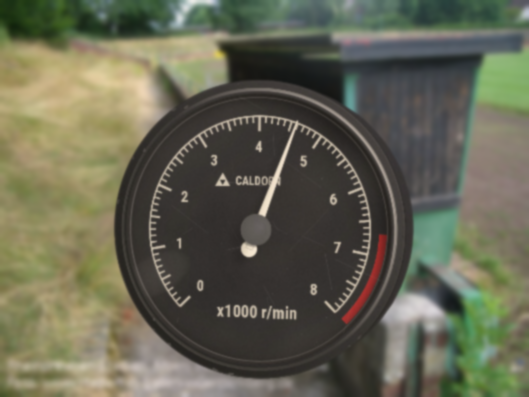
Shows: 4600; rpm
